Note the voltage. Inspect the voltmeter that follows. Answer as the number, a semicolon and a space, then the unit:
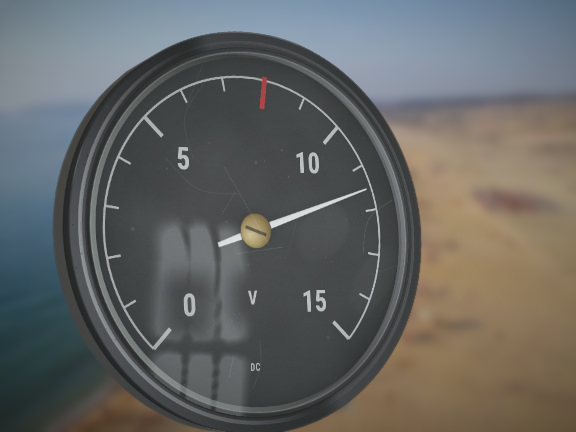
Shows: 11.5; V
